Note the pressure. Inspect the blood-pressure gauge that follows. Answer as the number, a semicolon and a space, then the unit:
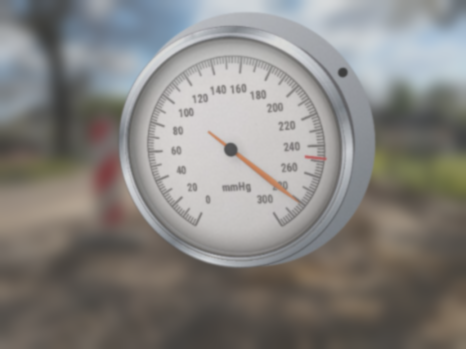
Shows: 280; mmHg
